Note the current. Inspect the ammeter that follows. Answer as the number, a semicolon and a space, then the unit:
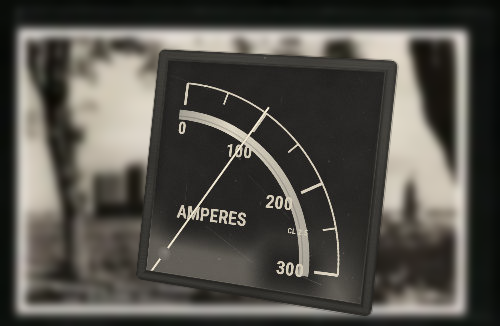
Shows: 100; A
